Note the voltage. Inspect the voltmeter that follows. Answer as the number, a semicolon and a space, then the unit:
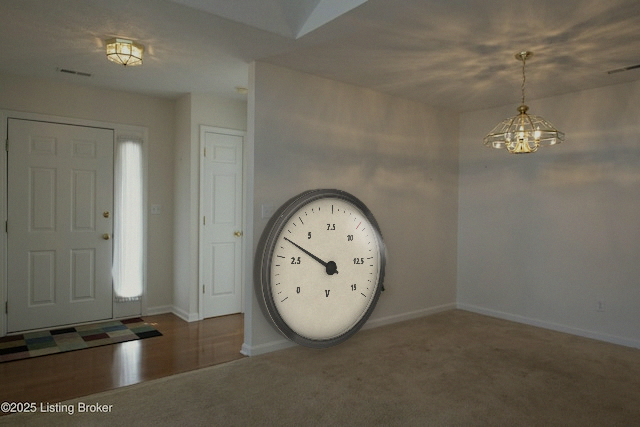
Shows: 3.5; V
